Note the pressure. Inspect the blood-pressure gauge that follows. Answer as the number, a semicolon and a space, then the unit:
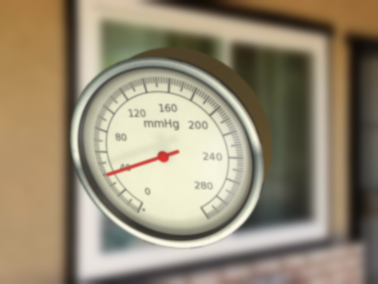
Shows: 40; mmHg
